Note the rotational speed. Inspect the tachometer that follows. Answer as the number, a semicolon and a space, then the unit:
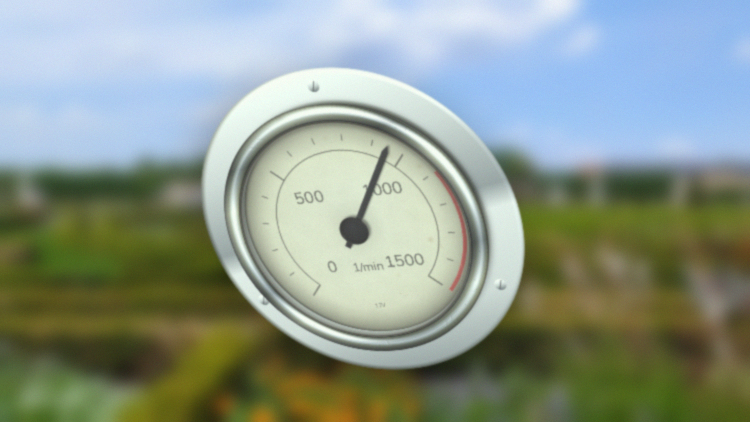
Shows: 950; rpm
